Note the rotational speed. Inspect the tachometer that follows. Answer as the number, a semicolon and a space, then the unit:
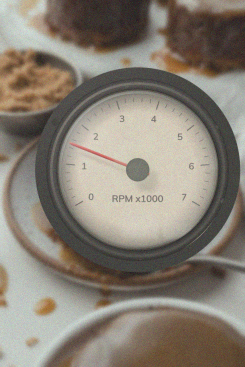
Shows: 1500; rpm
